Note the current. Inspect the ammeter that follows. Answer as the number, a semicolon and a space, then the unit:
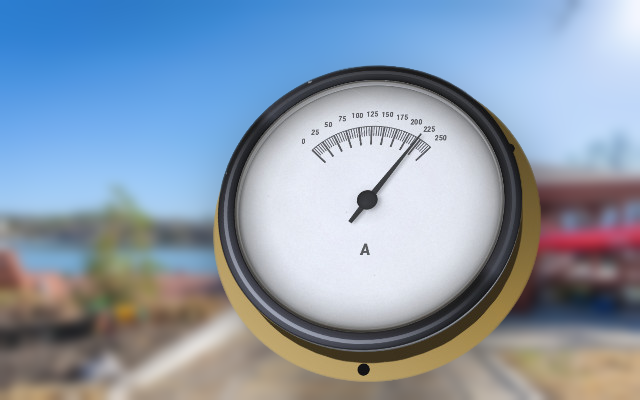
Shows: 225; A
